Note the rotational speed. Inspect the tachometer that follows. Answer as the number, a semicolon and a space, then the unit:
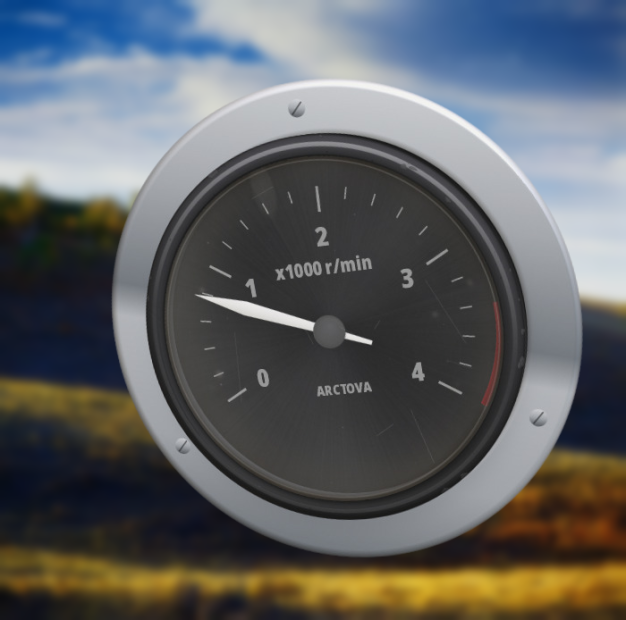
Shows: 800; rpm
